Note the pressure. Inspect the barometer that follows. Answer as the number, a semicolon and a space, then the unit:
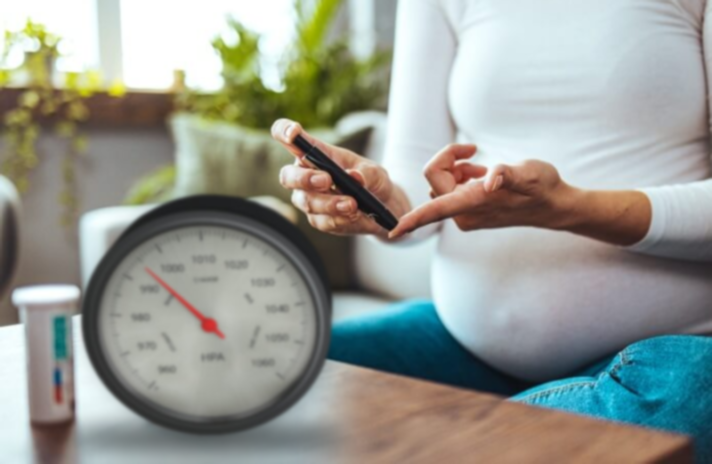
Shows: 995; hPa
